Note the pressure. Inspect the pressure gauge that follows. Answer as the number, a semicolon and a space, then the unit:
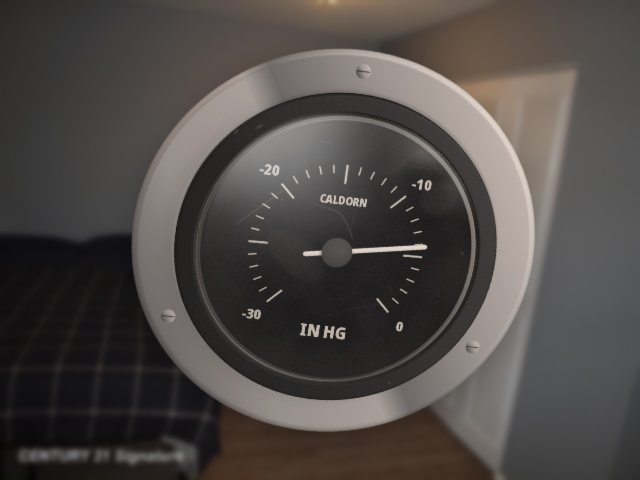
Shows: -6; inHg
